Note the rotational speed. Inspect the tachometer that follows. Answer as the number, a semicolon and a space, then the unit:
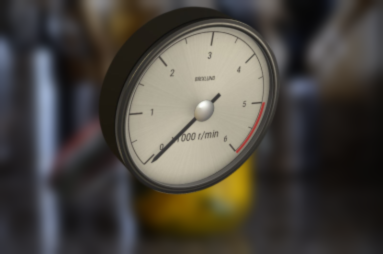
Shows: 0; rpm
